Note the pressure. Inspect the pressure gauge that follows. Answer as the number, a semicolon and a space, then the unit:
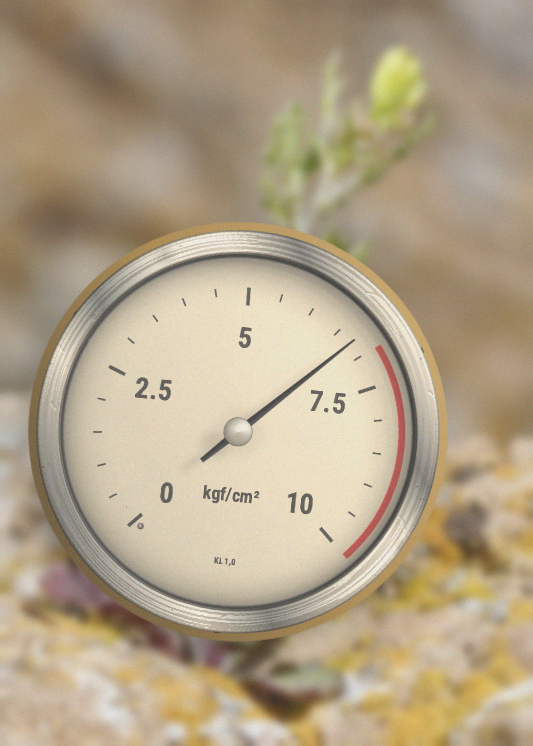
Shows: 6.75; kg/cm²
